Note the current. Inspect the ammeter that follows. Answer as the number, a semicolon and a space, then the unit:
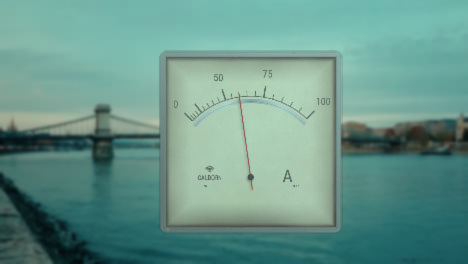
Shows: 60; A
